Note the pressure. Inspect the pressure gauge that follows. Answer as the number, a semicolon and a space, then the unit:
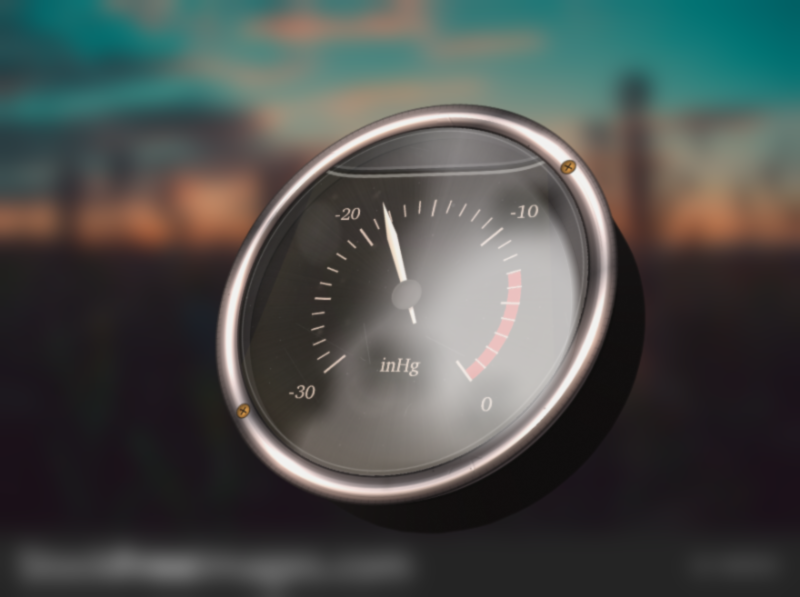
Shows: -18; inHg
